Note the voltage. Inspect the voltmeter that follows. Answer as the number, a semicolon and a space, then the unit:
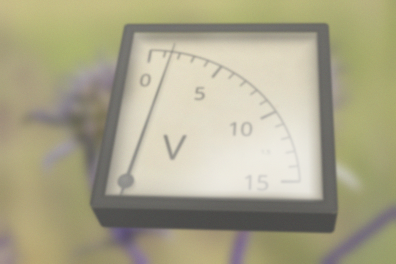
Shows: 1.5; V
